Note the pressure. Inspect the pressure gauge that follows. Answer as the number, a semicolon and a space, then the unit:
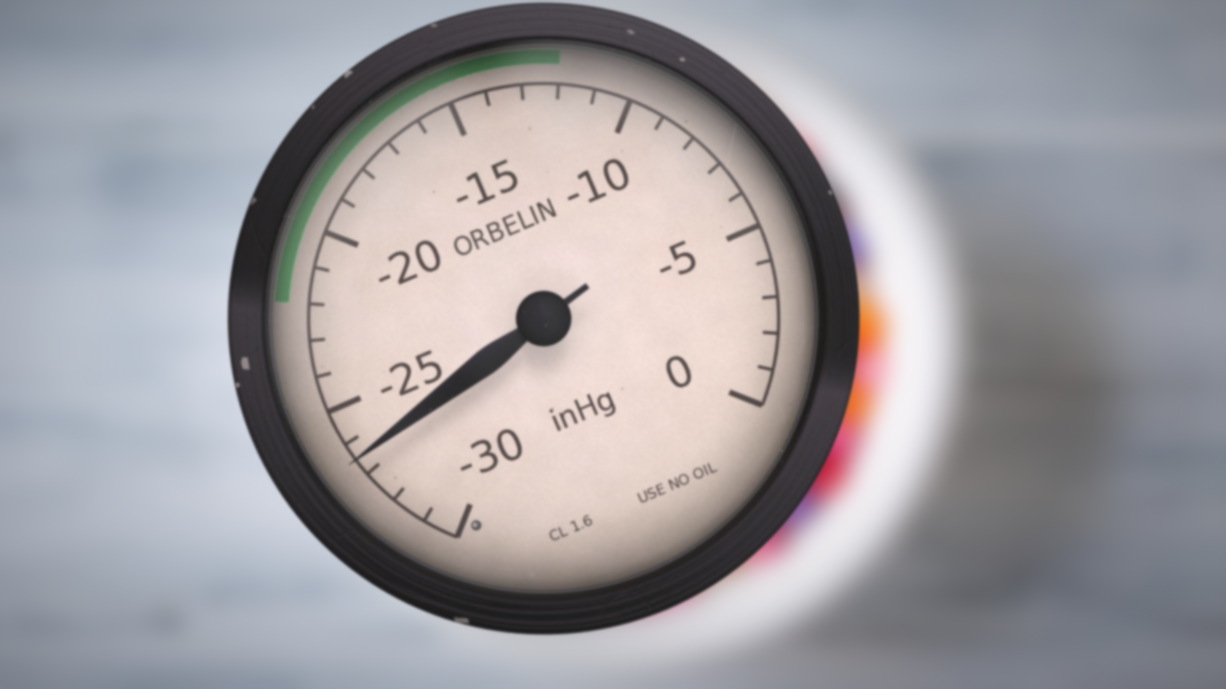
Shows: -26.5; inHg
